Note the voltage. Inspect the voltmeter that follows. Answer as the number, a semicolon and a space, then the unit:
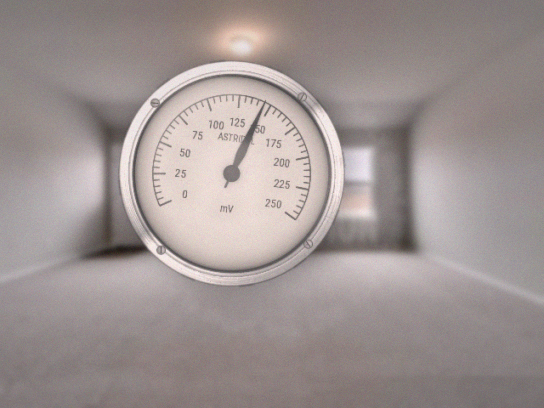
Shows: 145; mV
